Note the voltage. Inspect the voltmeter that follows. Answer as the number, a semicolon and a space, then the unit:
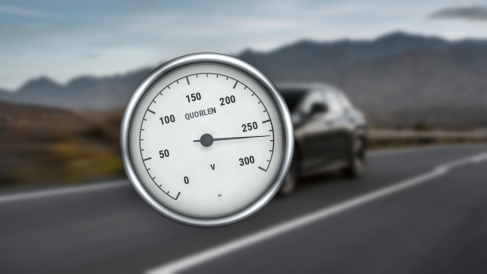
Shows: 265; V
